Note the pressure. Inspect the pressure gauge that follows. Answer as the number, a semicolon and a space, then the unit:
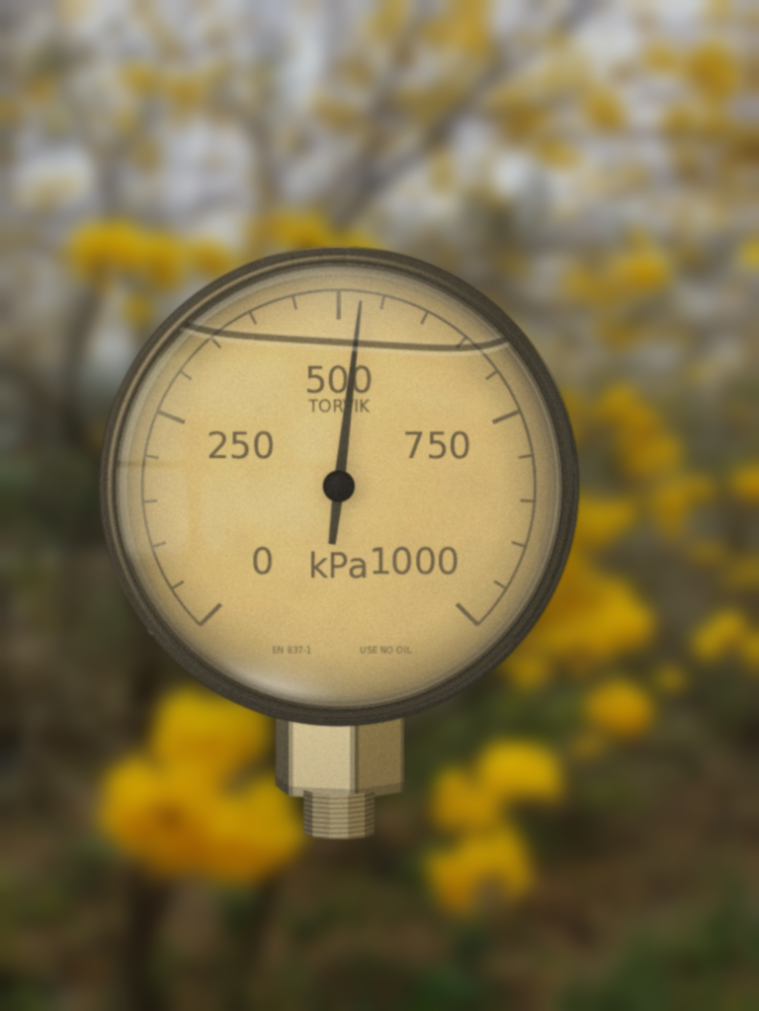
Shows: 525; kPa
